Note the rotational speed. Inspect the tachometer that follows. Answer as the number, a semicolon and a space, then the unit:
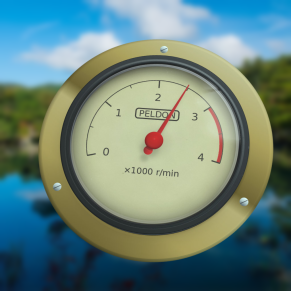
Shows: 2500; rpm
